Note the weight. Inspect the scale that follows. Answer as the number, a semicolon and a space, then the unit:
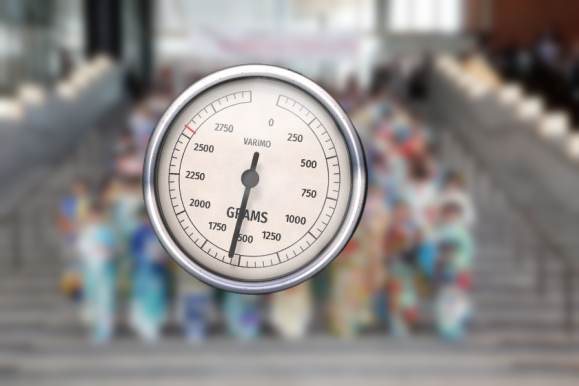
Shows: 1550; g
